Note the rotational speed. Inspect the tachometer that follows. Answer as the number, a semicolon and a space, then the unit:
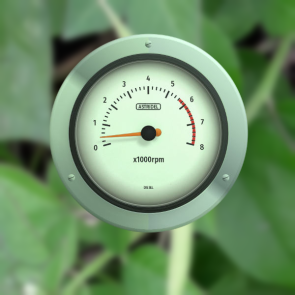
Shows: 400; rpm
